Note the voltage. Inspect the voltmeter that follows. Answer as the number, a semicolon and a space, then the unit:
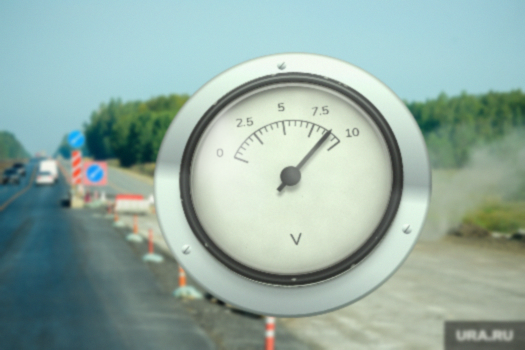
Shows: 9; V
